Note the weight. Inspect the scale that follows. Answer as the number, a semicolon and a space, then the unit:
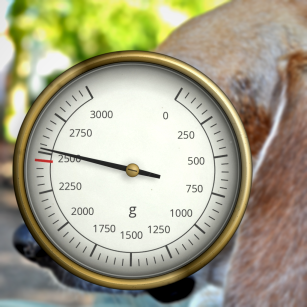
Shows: 2525; g
